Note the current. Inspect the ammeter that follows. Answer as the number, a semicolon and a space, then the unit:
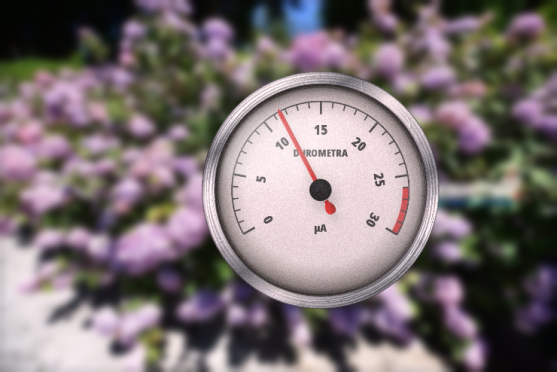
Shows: 11.5; µA
